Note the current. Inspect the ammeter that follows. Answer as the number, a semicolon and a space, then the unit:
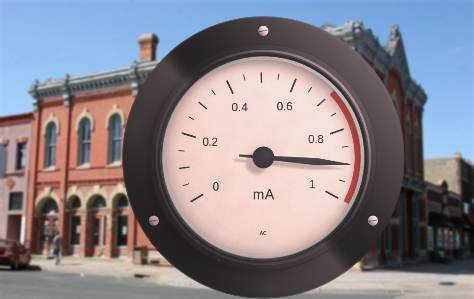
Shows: 0.9; mA
